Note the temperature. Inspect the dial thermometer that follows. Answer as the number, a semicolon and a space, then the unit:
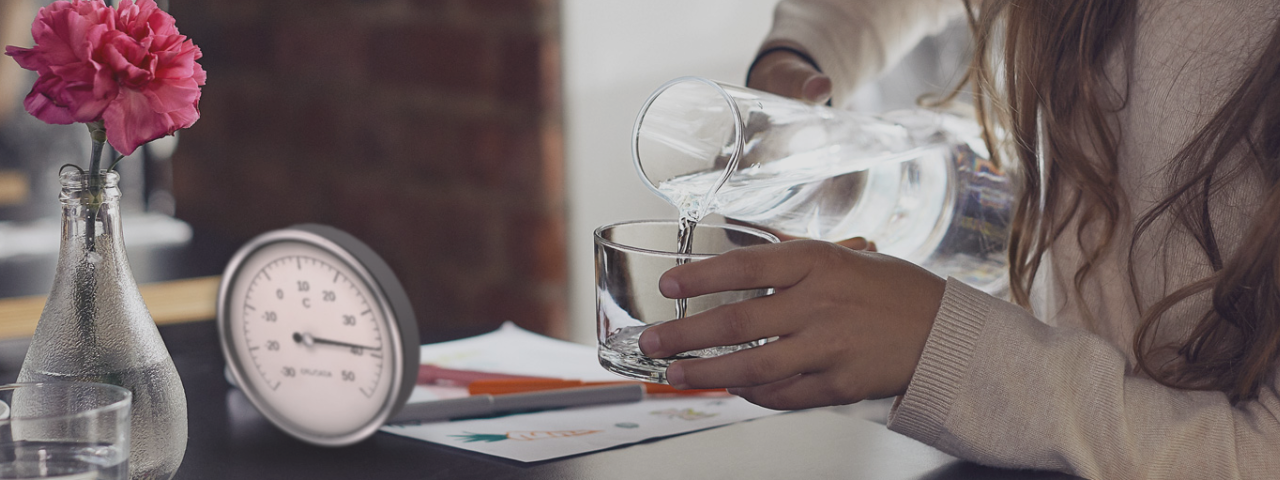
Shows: 38; °C
